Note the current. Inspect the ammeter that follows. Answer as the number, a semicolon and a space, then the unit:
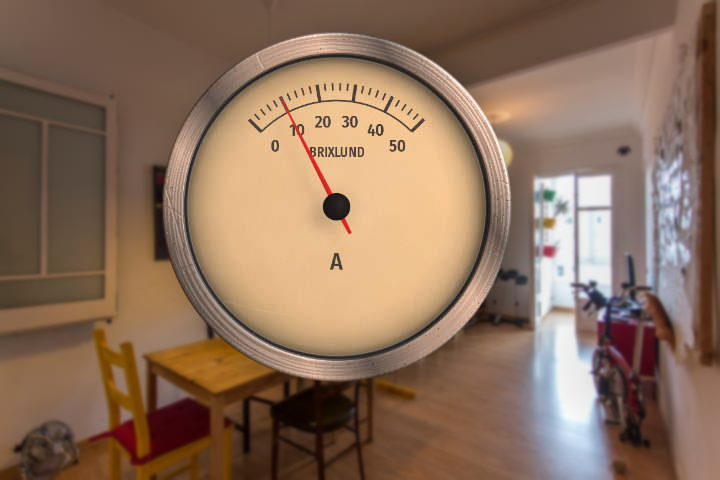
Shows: 10; A
